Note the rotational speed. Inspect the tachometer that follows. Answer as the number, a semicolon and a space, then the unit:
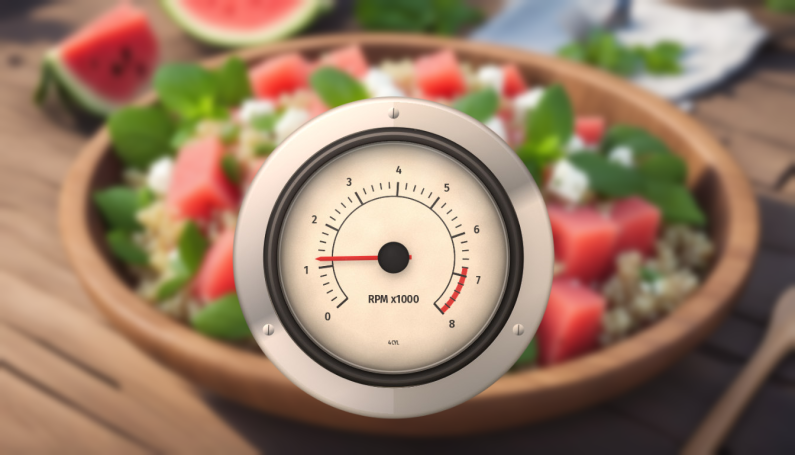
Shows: 1200; rpm
